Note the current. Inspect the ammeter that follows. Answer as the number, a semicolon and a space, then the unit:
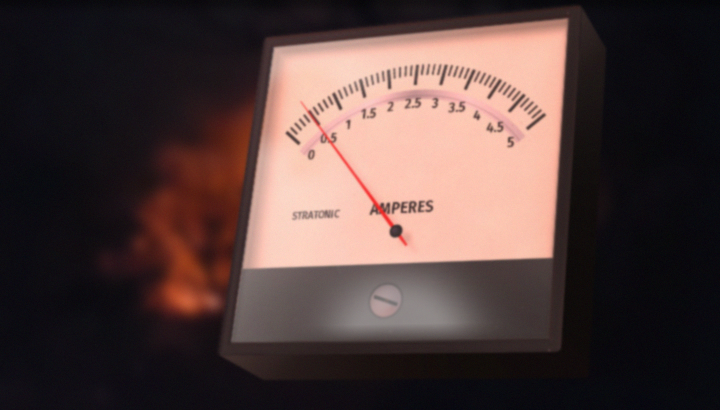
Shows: 0.5; A
